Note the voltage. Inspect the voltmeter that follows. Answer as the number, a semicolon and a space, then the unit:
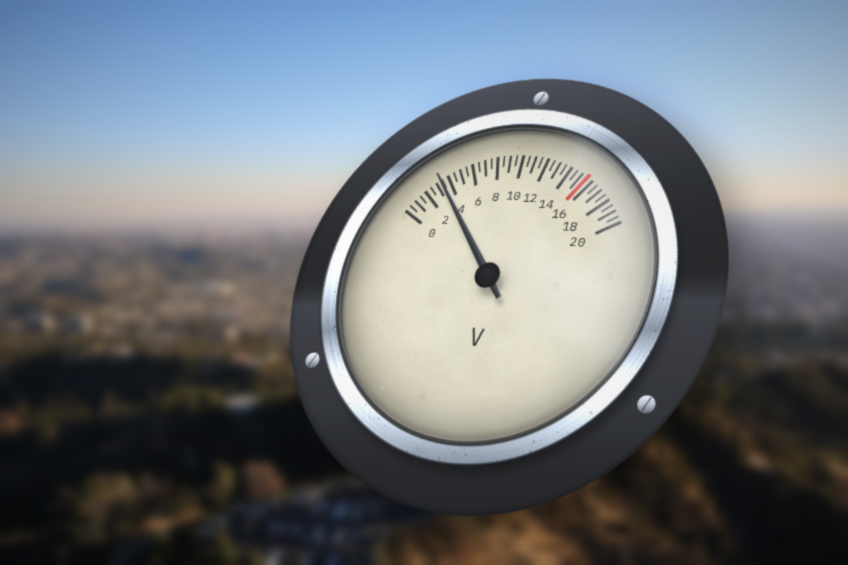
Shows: 3.5; V
